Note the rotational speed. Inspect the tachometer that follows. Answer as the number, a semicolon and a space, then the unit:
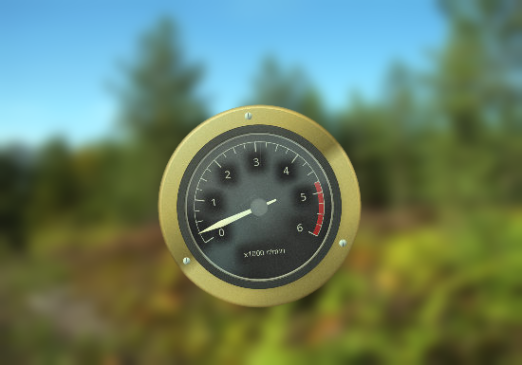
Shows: 250; rpm
